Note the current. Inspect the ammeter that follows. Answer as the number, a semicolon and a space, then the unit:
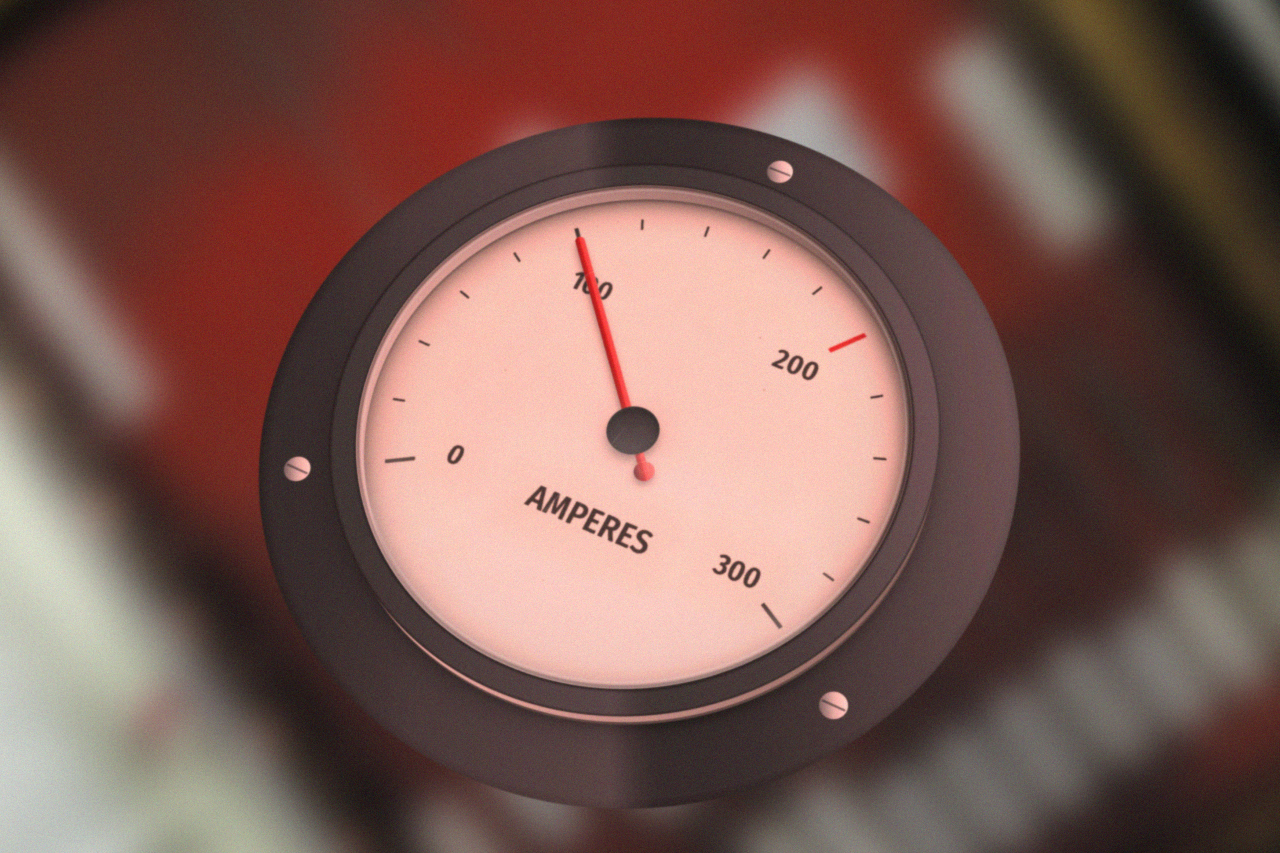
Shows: 100; A
